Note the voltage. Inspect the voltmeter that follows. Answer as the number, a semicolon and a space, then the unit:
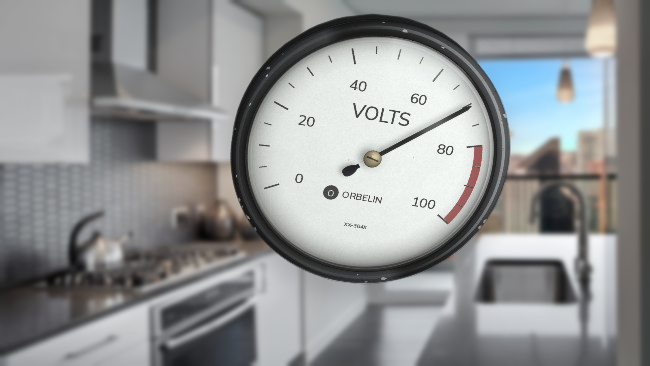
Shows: 70; V
